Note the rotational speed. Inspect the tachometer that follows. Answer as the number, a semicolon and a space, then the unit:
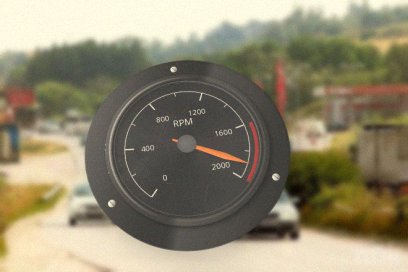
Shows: 1900; rpm
